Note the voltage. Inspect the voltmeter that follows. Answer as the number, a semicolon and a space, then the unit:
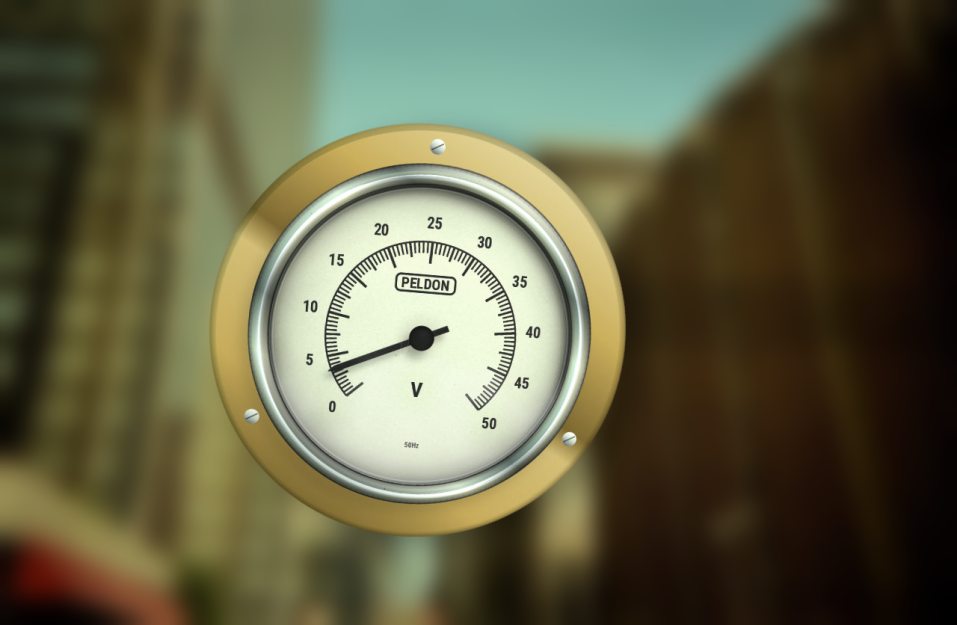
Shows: 3.5; V
